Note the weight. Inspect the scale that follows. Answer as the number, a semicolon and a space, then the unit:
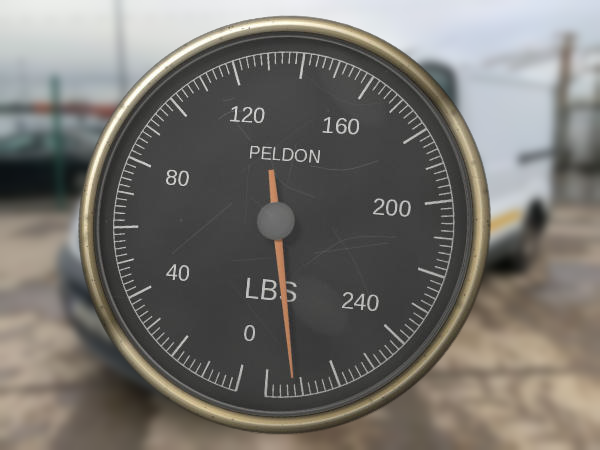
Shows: 272; lb
